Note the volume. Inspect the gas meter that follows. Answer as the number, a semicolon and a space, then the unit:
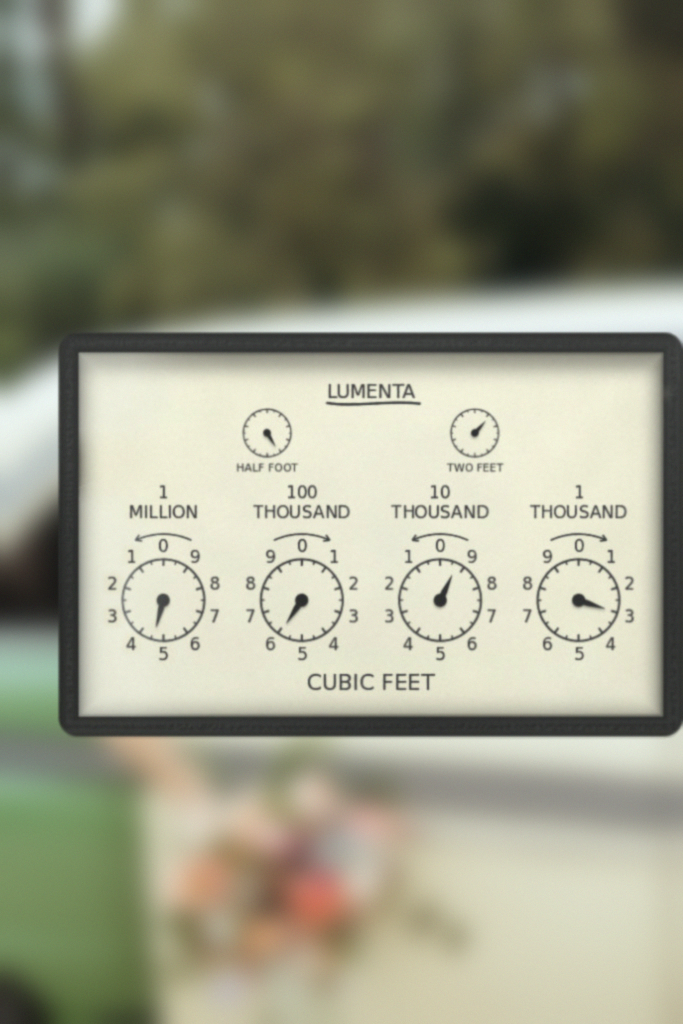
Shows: 459300; ft³
